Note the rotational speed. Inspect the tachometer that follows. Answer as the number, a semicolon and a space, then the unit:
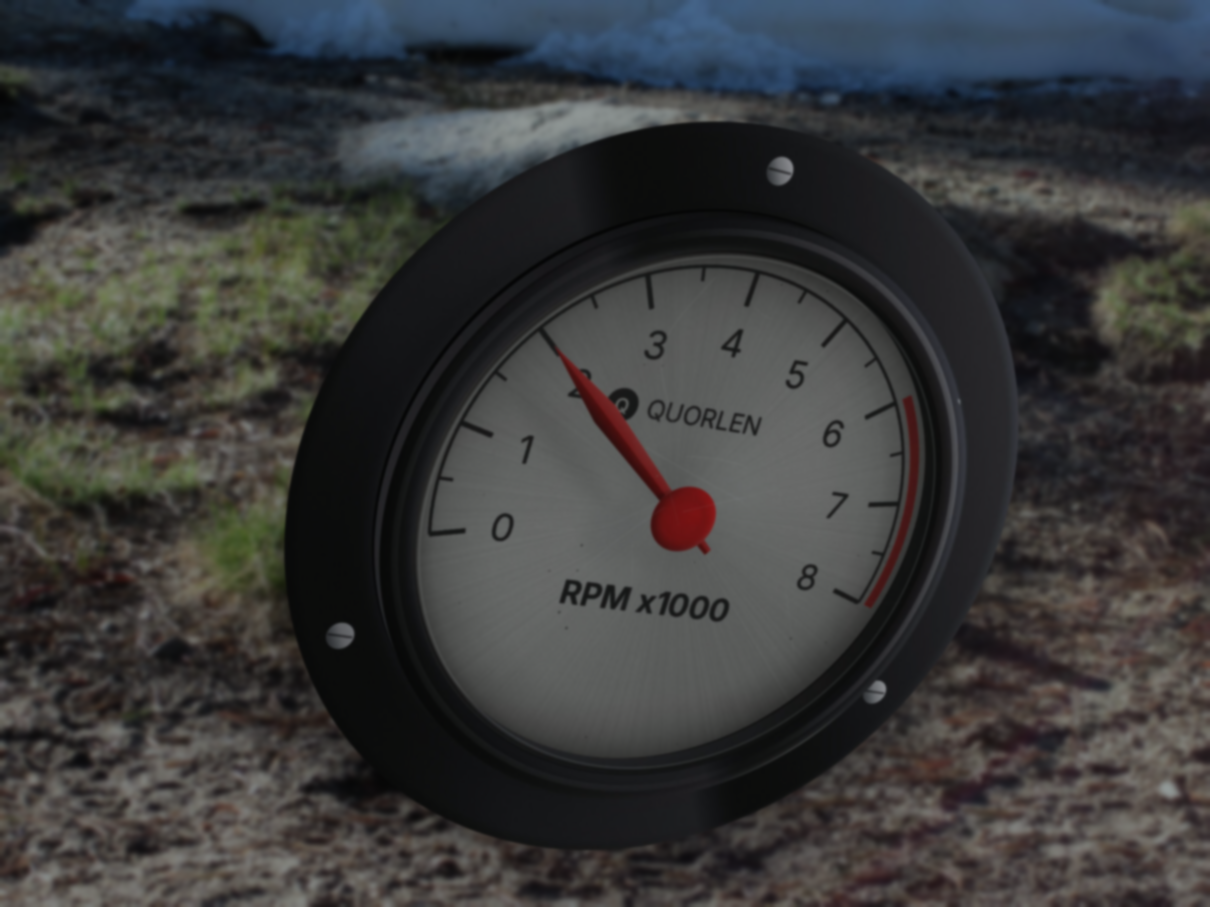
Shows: 2000; rpm
